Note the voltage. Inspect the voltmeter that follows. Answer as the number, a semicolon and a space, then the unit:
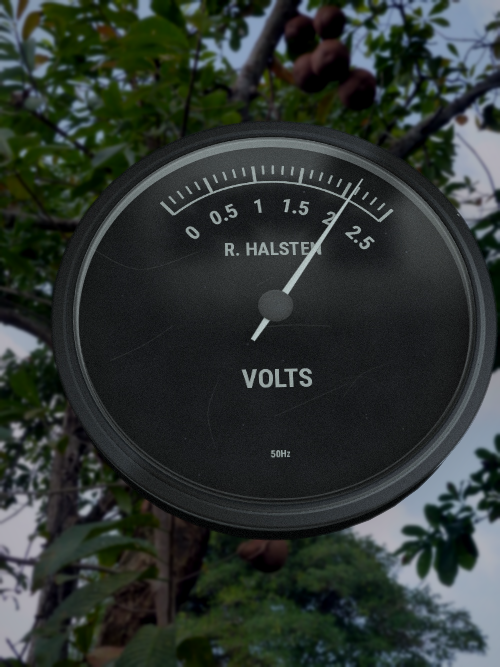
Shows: 2.1; V
